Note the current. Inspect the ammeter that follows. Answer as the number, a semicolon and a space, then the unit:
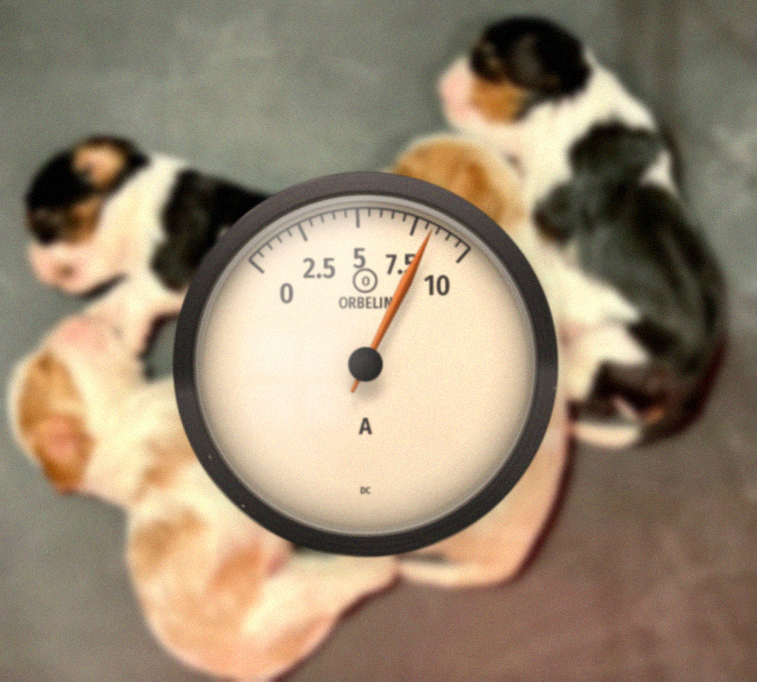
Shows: 8.25; A
